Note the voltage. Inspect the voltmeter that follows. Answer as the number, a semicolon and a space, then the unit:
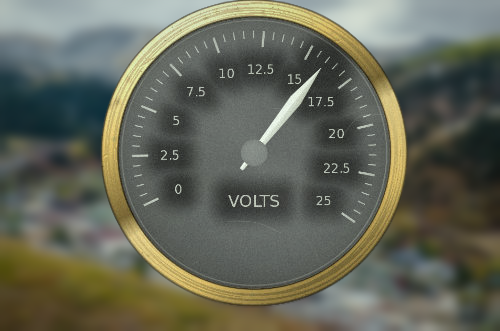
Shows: 16; V
